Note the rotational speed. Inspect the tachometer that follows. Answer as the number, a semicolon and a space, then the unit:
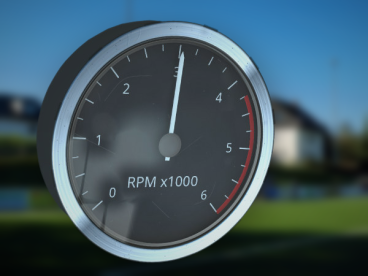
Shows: 3000; rpm
